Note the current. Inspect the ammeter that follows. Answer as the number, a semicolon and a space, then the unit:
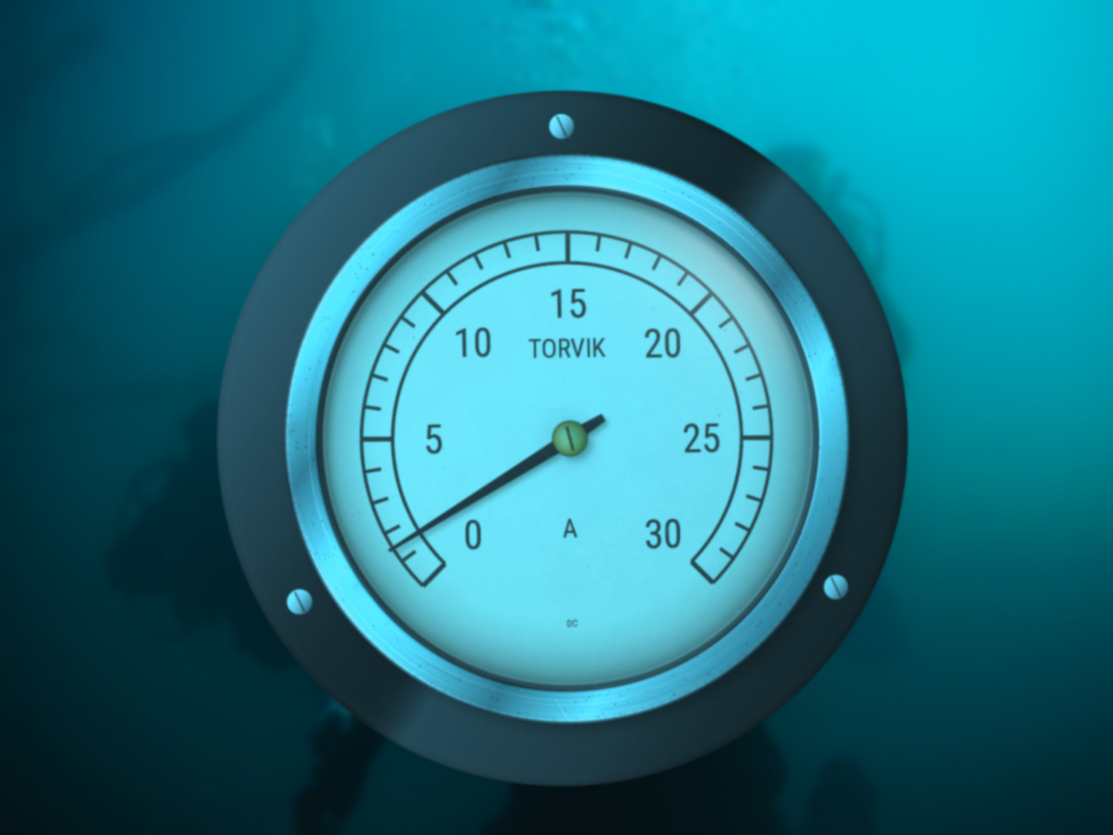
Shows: 1.5; A
